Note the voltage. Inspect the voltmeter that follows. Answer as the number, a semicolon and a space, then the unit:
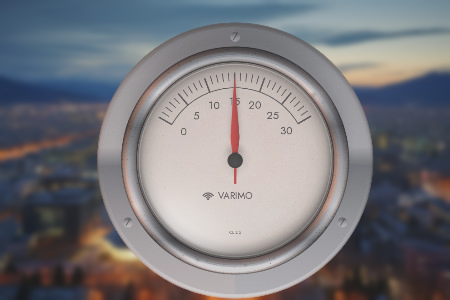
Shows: 15; V
